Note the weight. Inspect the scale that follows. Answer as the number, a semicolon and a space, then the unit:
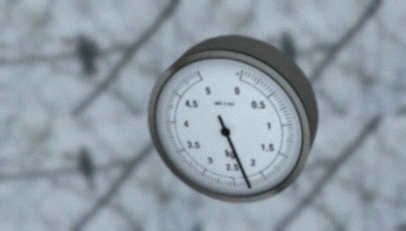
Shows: 2.25; kg
